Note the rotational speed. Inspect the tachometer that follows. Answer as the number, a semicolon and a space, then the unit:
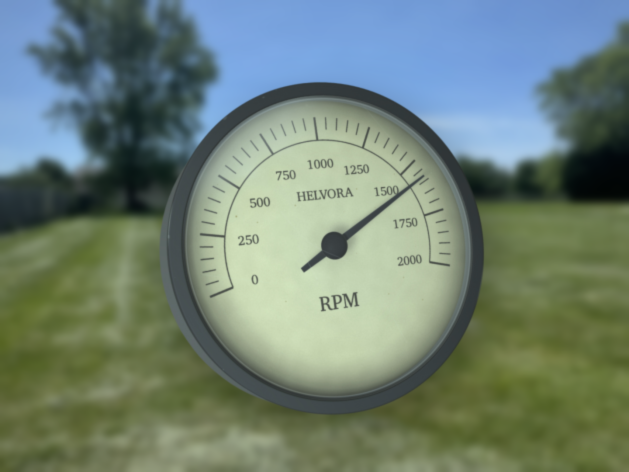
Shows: 1575; rpm
